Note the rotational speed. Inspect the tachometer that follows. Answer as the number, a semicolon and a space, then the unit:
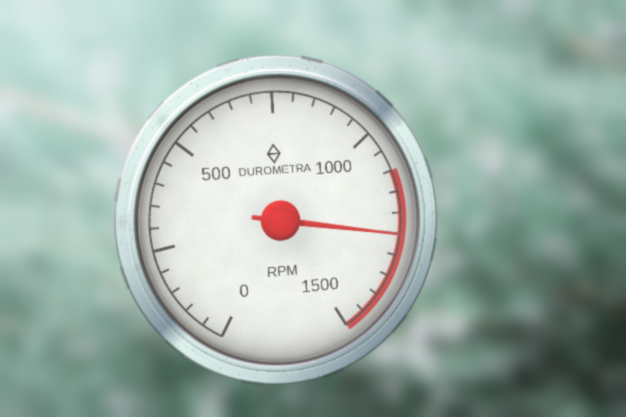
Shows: 1250; rpm
